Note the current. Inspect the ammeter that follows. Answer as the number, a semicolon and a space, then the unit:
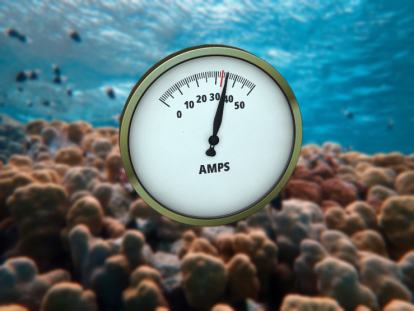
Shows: 35; A
